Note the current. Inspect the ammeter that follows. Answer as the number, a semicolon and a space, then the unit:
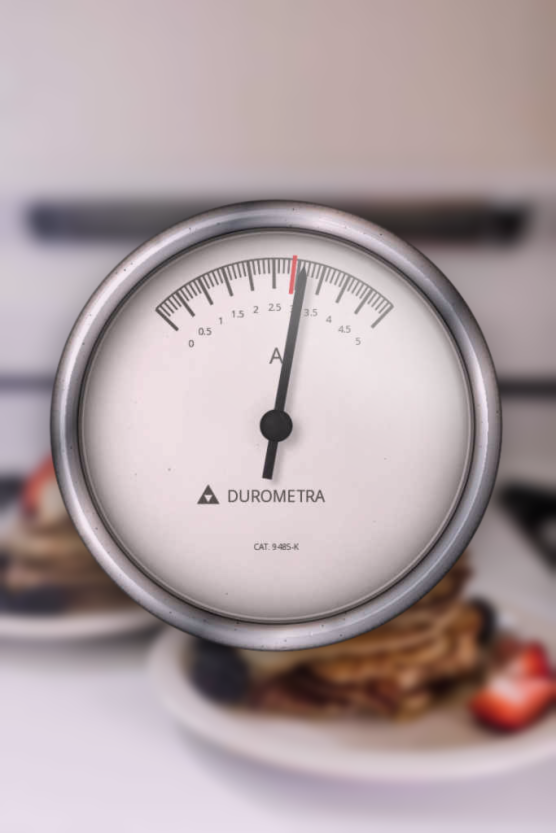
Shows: 3.1; A
